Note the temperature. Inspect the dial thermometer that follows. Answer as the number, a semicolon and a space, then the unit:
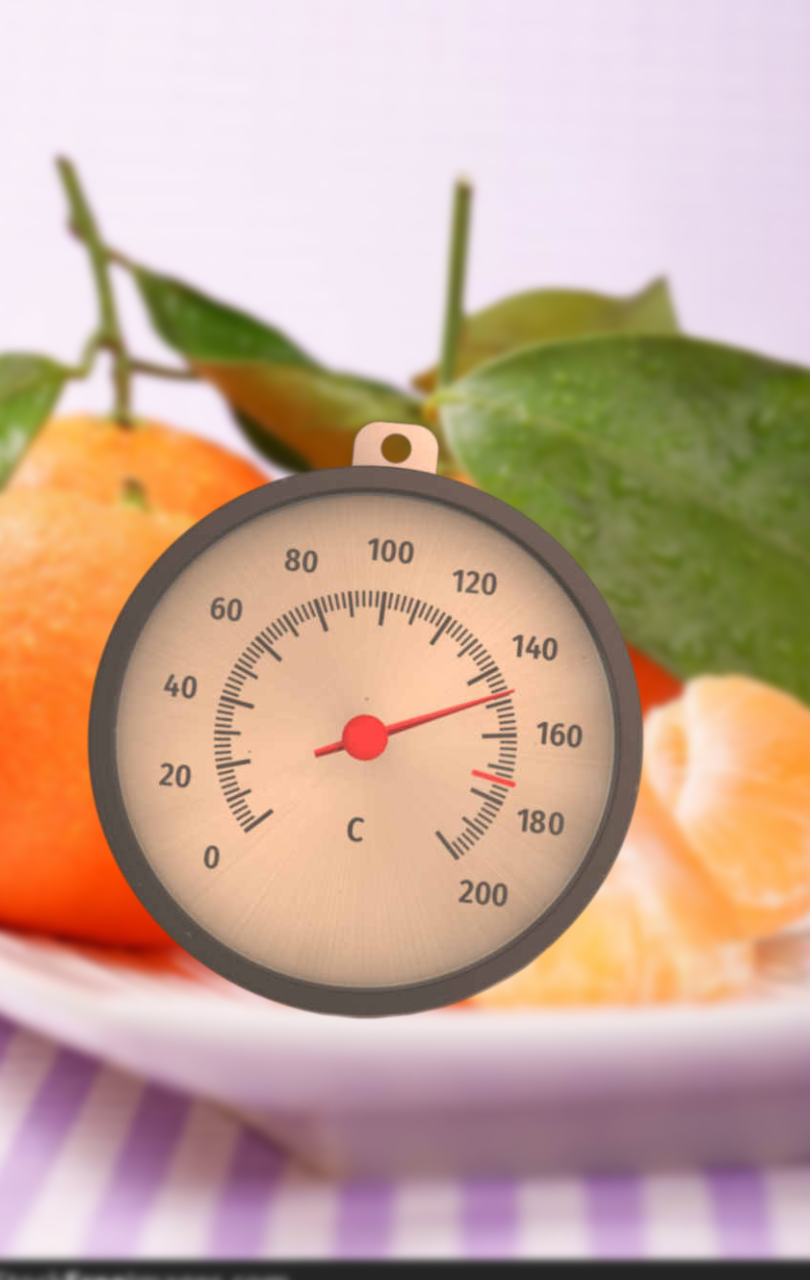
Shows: 148; °C
